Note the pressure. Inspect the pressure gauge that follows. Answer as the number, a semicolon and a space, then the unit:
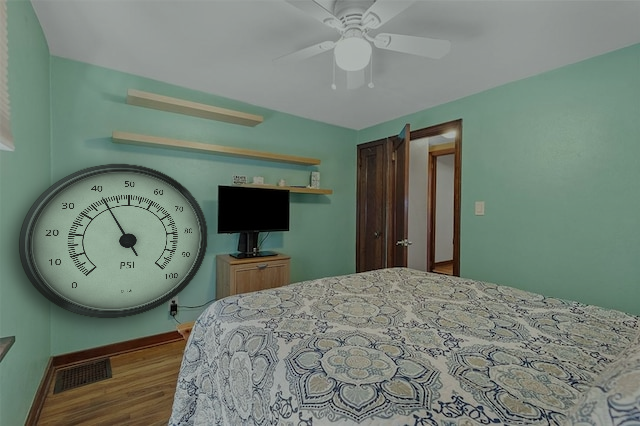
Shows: 40; psi
